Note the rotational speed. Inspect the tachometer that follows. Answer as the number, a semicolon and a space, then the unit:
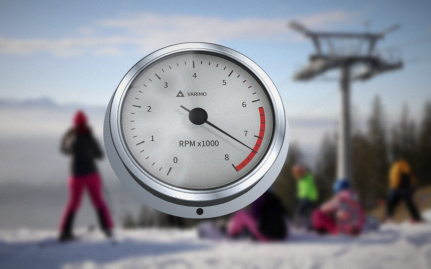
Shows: 7400; rpm
